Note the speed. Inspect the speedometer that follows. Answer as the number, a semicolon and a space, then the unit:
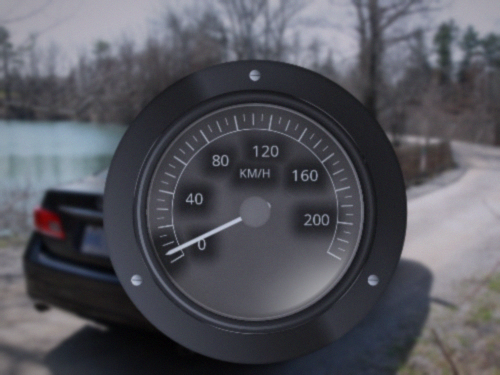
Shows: 5; km/h
